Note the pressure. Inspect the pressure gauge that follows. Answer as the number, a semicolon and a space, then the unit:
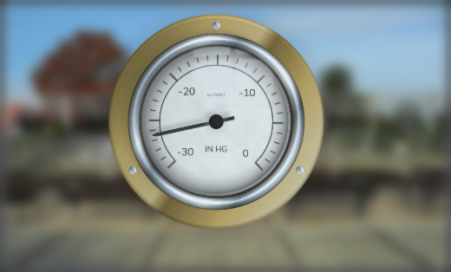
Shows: -26.5; inHg
